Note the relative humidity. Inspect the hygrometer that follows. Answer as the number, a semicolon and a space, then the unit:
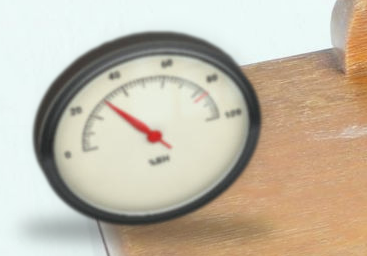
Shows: 30; %
